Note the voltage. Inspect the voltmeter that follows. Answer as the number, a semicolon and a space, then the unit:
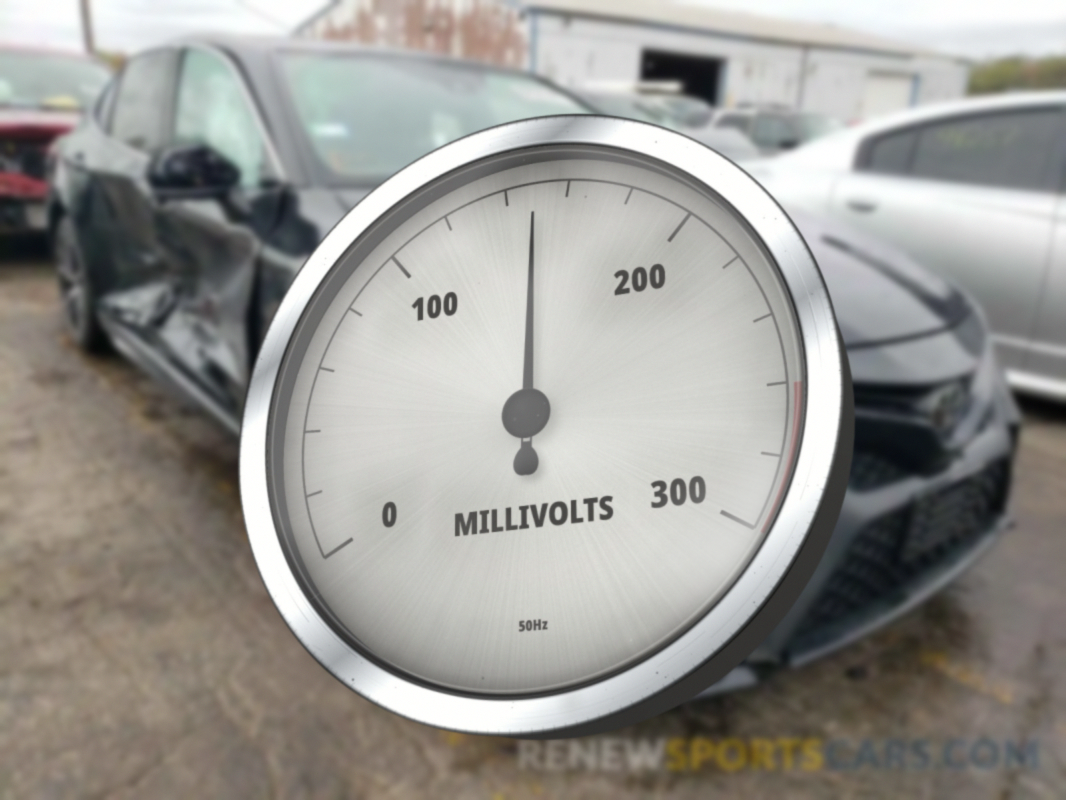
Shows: 150; mV
